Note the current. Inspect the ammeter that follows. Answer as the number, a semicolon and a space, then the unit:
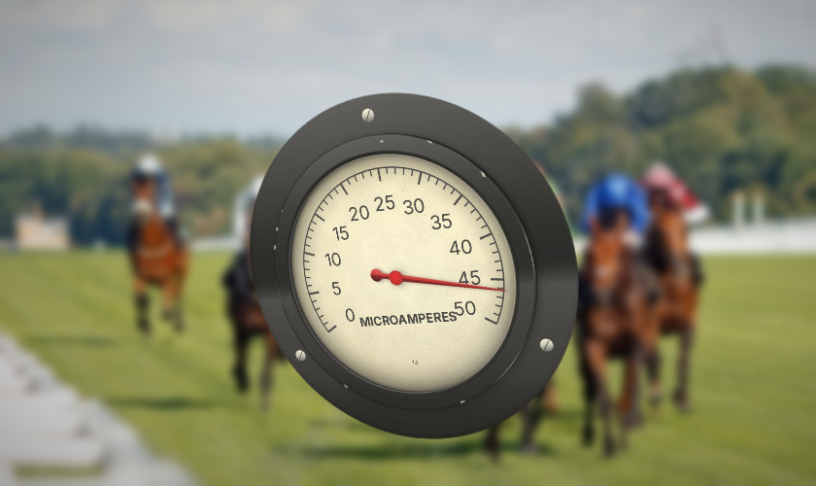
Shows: 46; µA
